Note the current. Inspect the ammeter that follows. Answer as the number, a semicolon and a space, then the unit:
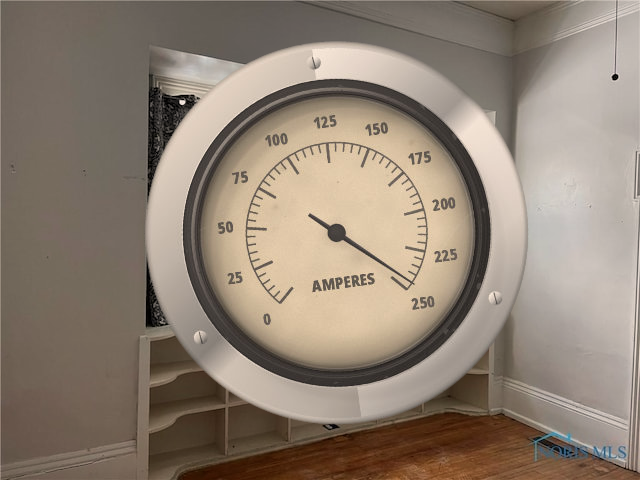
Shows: 245; A
